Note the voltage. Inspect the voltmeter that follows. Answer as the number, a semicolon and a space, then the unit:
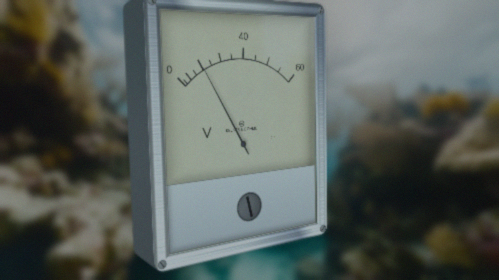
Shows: 20; V
